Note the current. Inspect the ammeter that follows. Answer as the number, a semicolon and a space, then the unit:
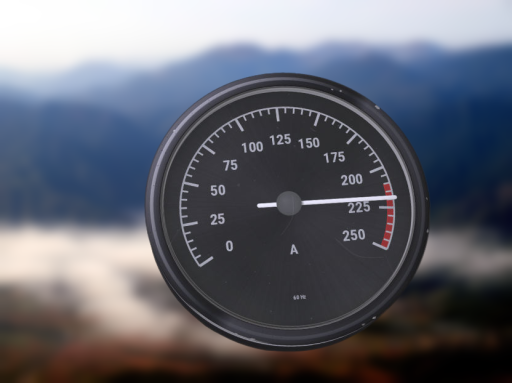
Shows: 220; A
